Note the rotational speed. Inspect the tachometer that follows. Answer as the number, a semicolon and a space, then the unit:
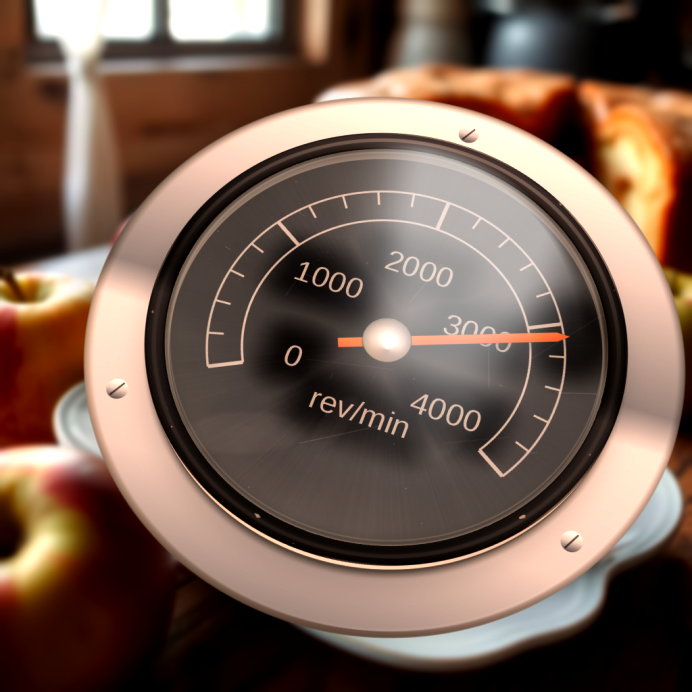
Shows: 3100; rpm
